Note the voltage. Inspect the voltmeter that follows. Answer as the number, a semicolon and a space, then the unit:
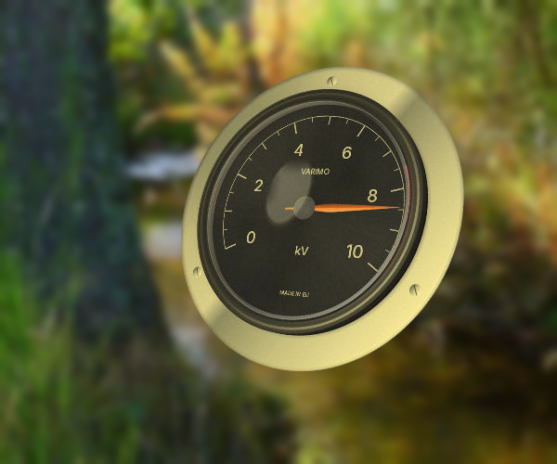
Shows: 8.5; kV
